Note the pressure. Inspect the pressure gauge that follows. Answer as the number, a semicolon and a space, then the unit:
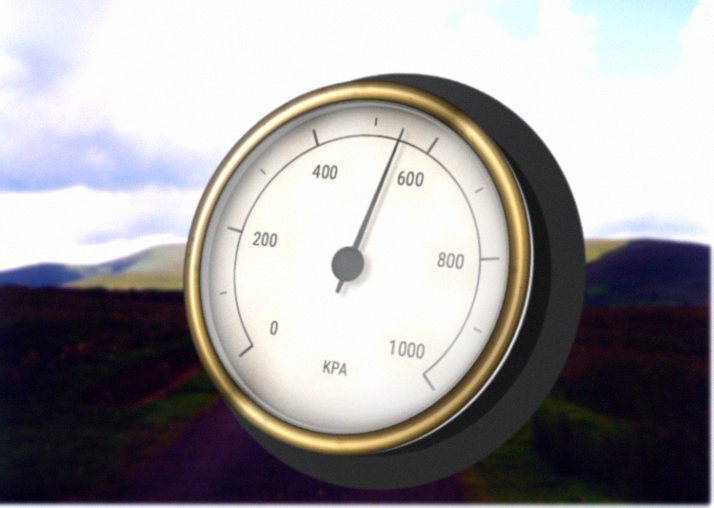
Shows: 550; kPa
